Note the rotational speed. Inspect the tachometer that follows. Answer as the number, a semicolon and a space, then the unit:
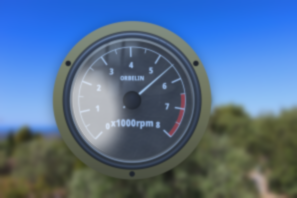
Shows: 5500; rpm
